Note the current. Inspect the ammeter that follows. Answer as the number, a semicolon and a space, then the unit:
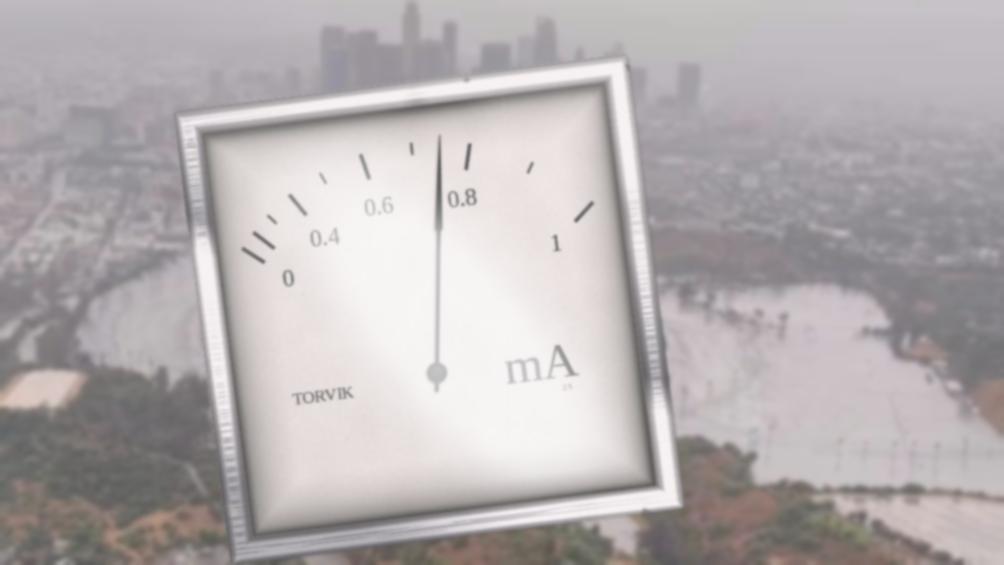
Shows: 0.75; mA
